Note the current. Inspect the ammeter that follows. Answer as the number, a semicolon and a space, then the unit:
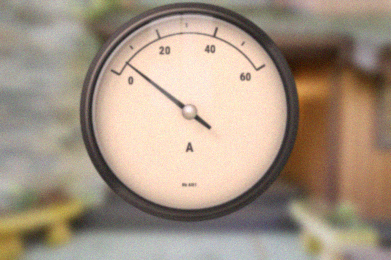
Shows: 5; A
